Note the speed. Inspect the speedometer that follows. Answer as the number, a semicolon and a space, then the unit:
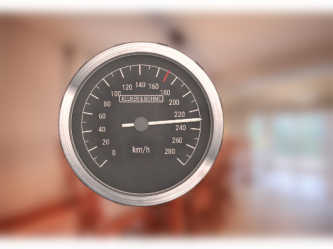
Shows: 230; km/h
